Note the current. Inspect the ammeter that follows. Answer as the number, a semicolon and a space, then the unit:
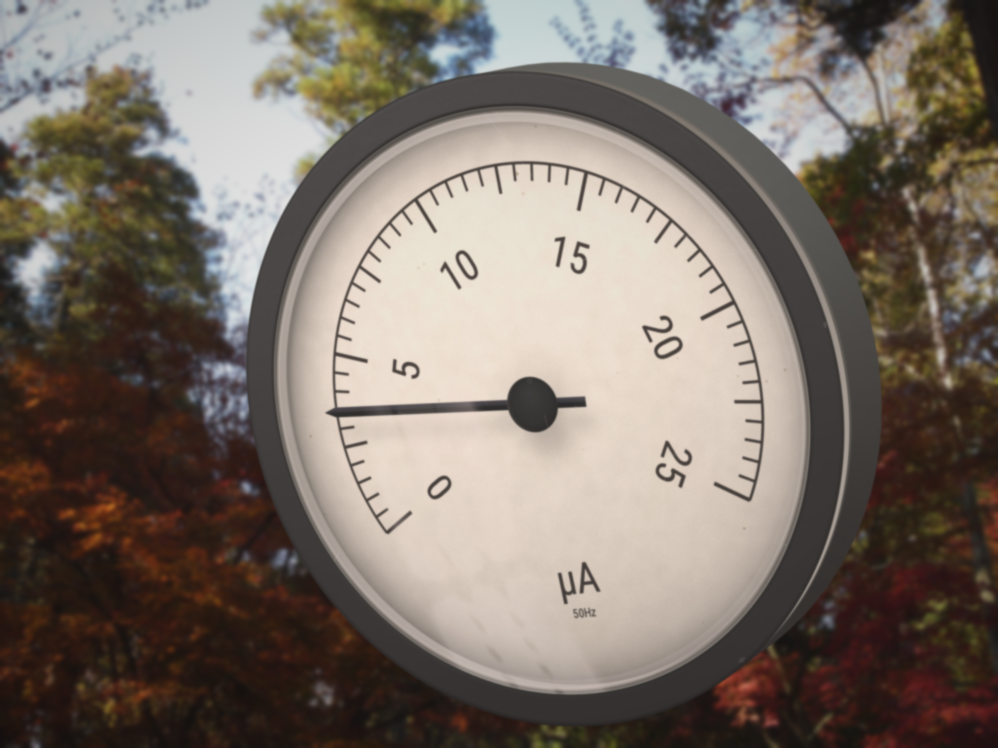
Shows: 3.5; µA
